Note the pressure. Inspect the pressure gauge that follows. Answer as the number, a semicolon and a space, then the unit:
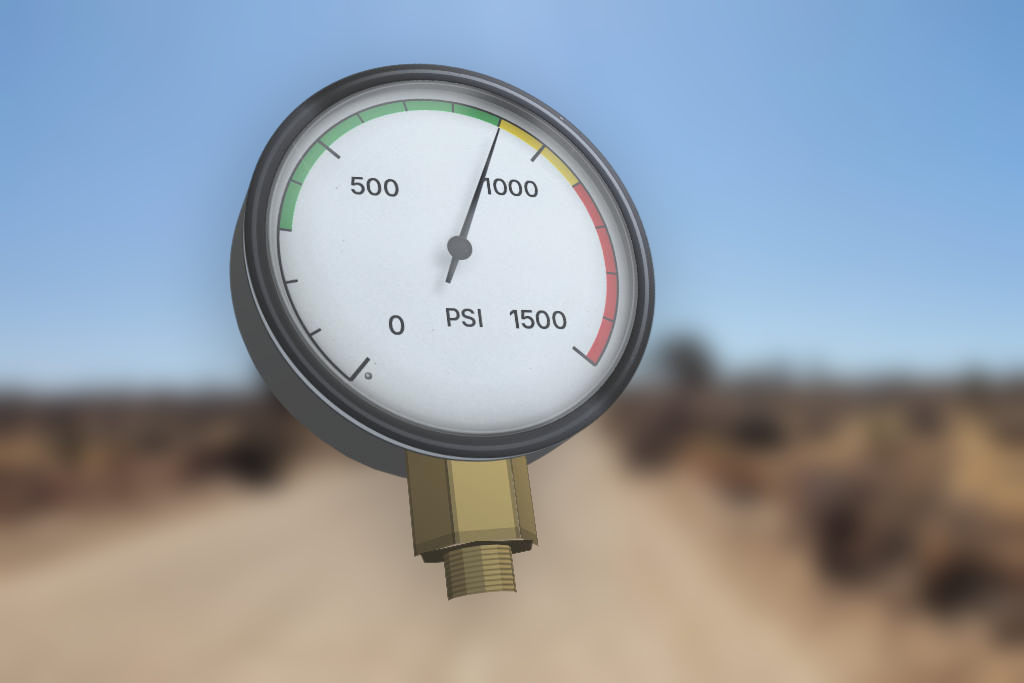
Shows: 900; psi
